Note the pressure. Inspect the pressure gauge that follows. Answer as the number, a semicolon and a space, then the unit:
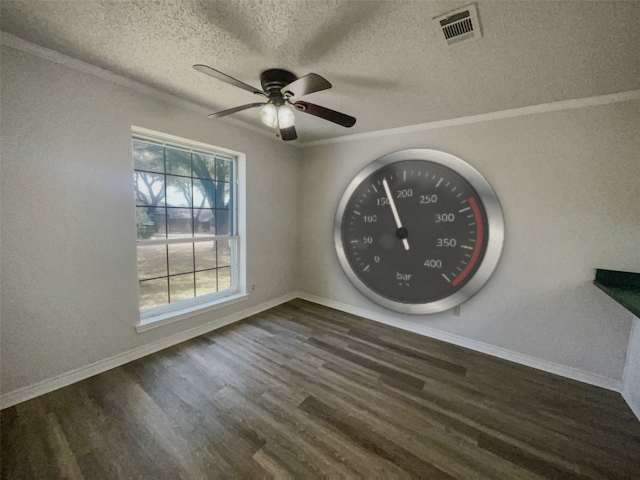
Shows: 170; bar
